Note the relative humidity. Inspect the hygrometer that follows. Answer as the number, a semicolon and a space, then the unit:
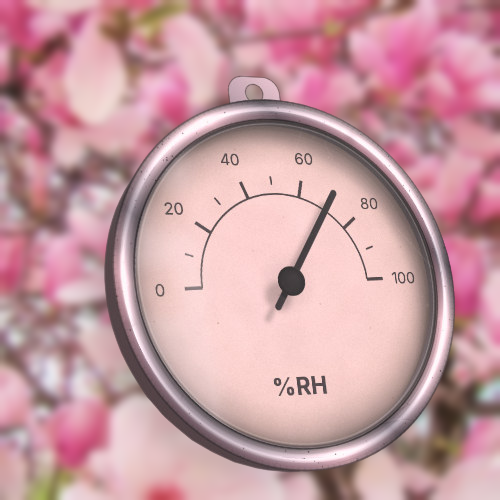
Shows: 70; %
